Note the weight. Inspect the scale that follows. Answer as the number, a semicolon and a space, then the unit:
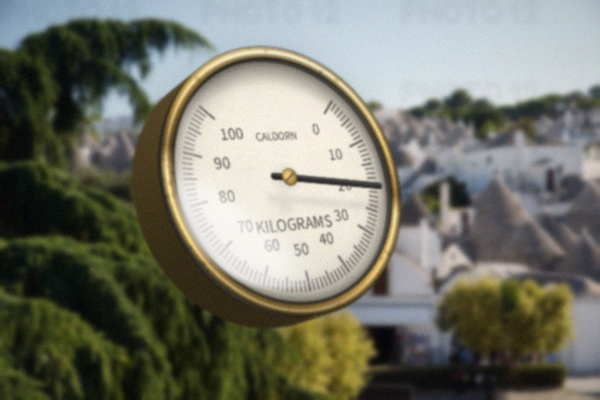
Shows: 20; kg
